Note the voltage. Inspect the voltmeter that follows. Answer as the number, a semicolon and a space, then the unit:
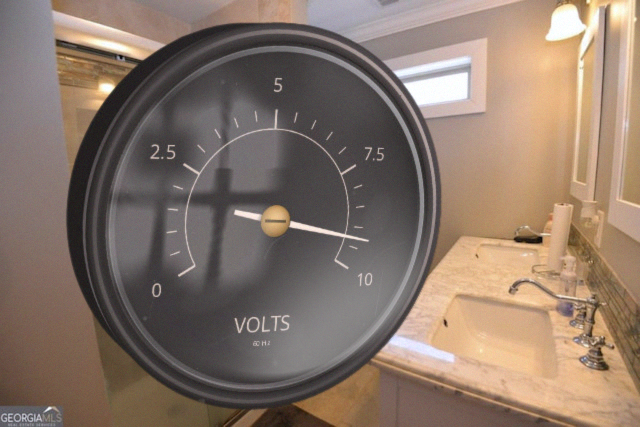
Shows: 9.25; V
